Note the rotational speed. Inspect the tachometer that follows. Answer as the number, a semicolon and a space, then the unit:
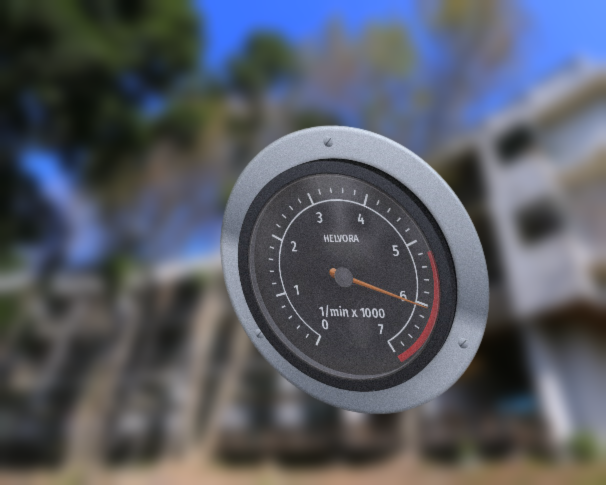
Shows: 6000; rpm
